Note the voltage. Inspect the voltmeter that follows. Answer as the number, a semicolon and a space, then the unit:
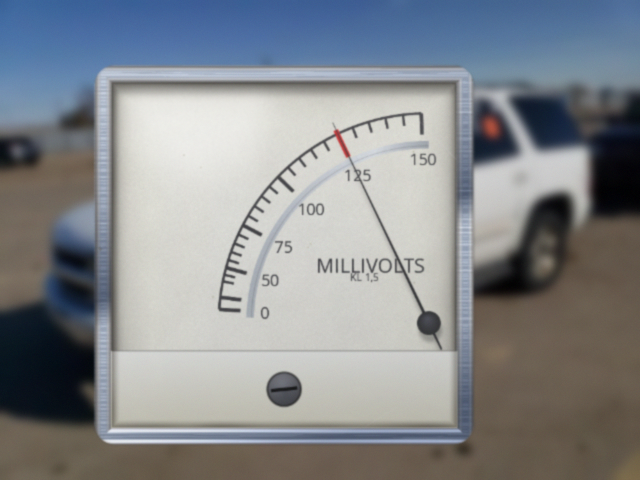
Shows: 125; mV
